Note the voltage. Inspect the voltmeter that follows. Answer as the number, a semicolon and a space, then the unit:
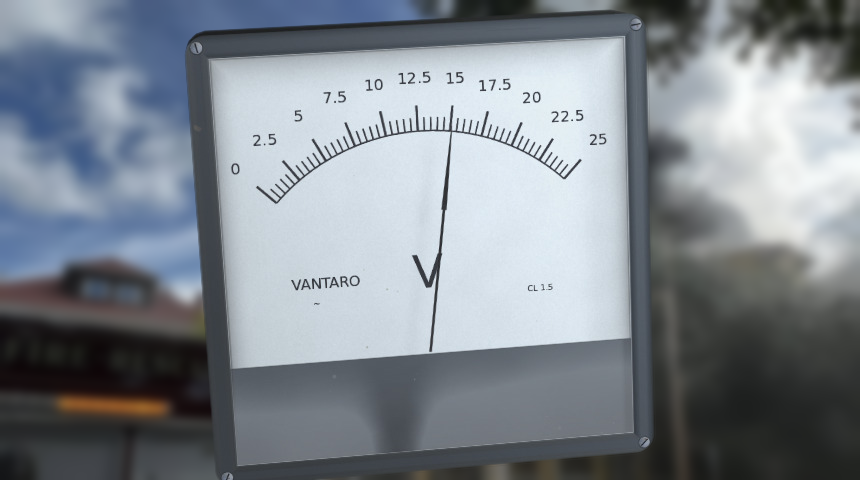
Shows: 15; V
